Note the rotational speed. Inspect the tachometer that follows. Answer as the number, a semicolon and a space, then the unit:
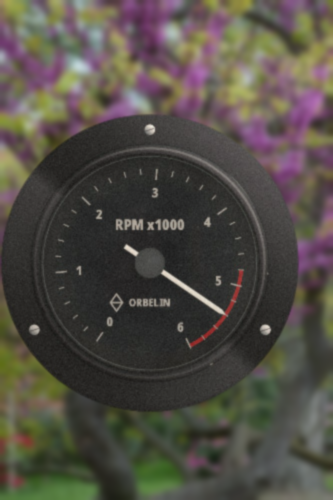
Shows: 5400; rpm
